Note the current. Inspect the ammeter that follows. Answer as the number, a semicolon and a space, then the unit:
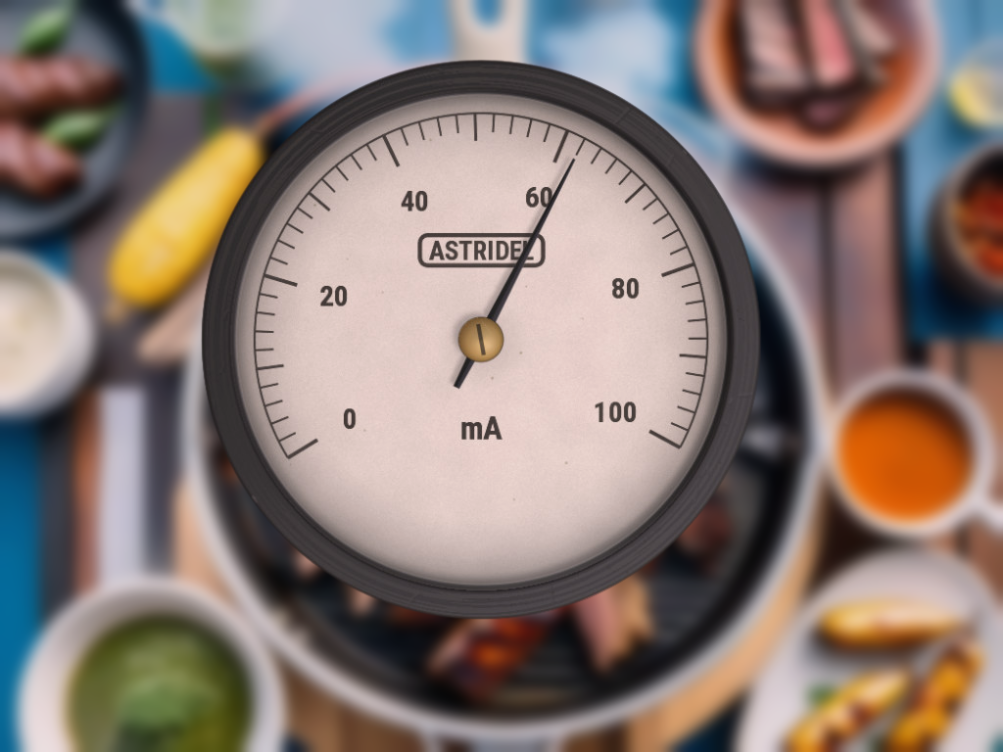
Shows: 62; mA
